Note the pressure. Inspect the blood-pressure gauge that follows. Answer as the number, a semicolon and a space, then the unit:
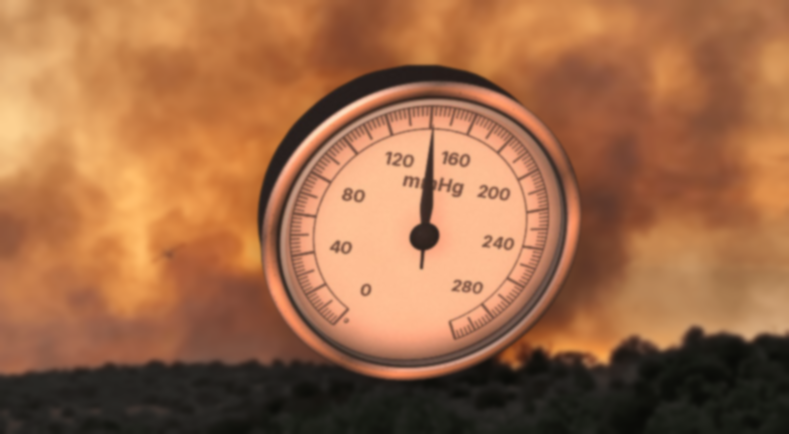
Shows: 140; mmHg
